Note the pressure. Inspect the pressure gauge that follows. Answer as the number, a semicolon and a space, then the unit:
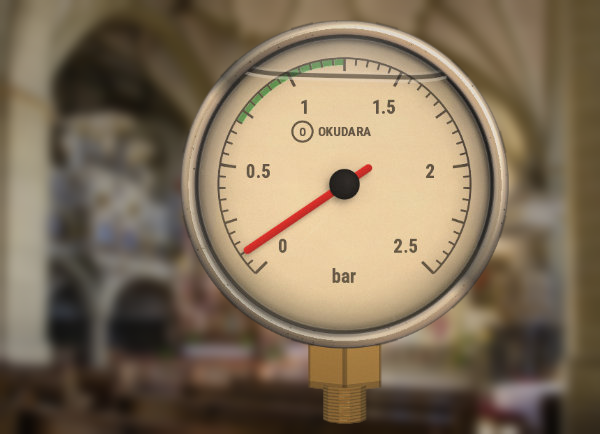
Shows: 0.1; bar
